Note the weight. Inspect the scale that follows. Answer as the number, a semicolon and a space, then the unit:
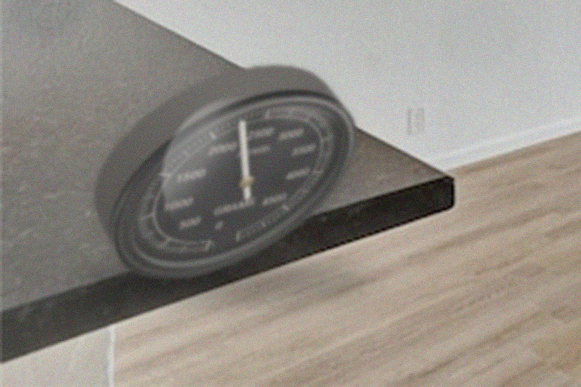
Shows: 2250; g
